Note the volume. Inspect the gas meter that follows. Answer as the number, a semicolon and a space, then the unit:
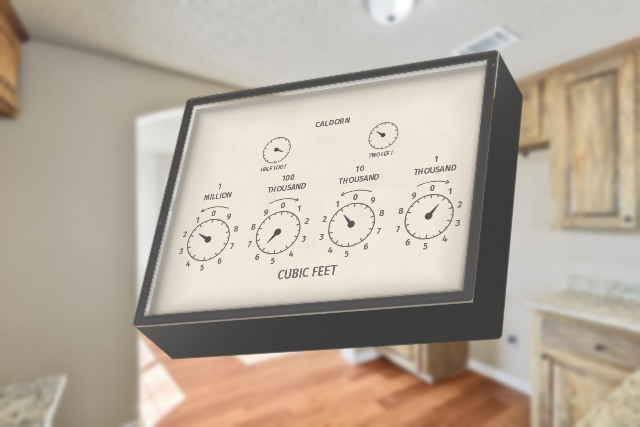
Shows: 161100; ft³
